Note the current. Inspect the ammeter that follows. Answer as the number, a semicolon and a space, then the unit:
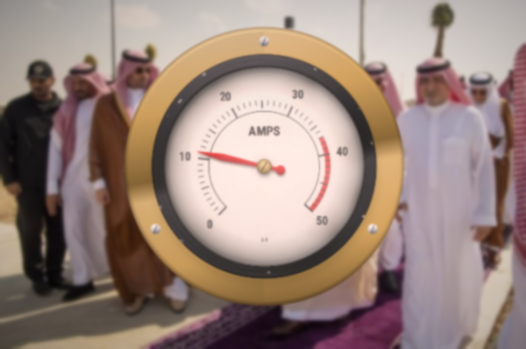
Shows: 11; A
